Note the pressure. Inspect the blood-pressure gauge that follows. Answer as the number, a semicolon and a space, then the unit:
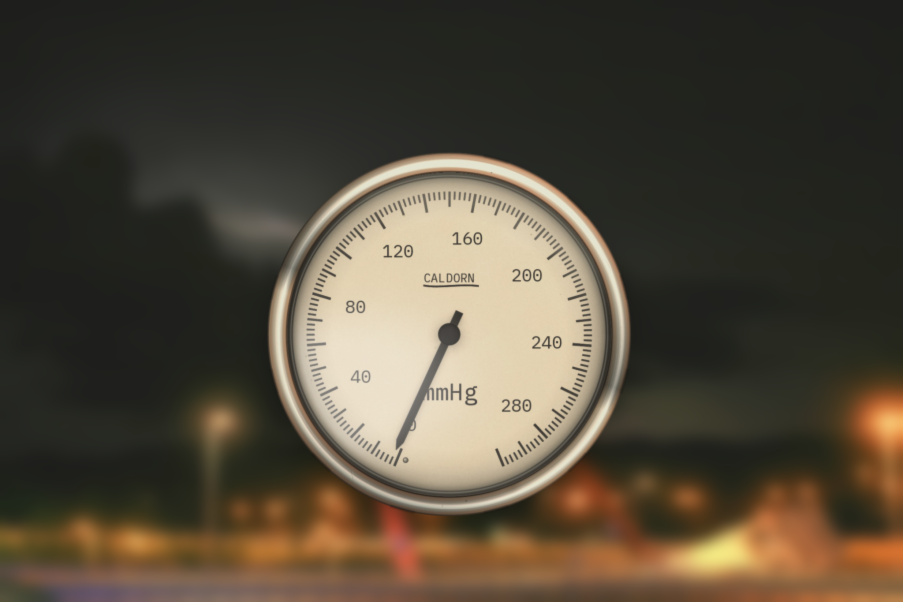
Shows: 2; mmHg
